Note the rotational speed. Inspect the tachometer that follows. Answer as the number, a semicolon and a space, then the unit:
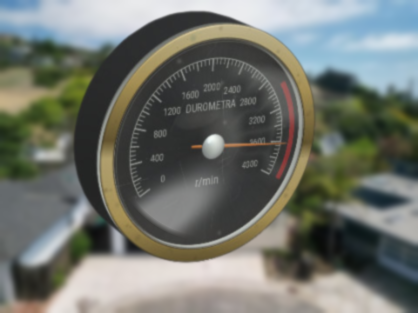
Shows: 3600; rpm
